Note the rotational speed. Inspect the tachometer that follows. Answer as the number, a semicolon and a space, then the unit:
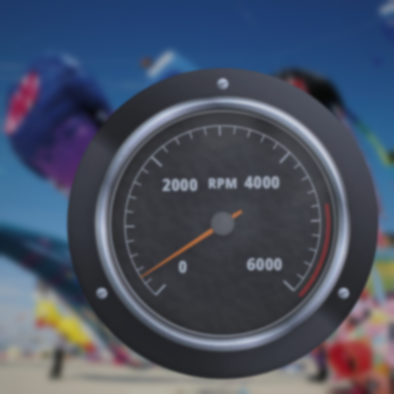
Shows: 300; rpm
